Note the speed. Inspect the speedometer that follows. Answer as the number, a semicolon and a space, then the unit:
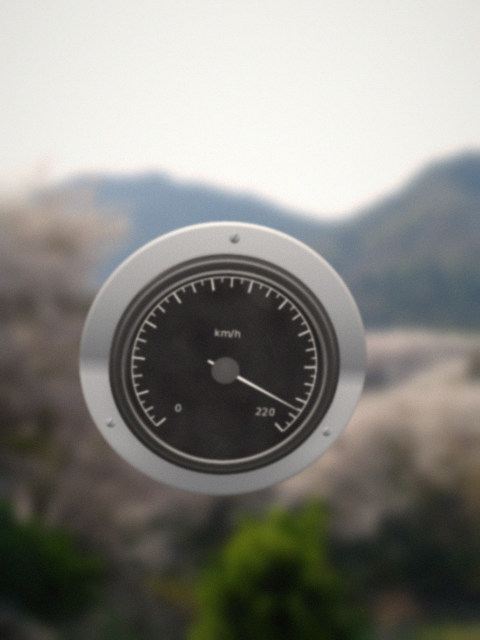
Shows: 205; km/h
